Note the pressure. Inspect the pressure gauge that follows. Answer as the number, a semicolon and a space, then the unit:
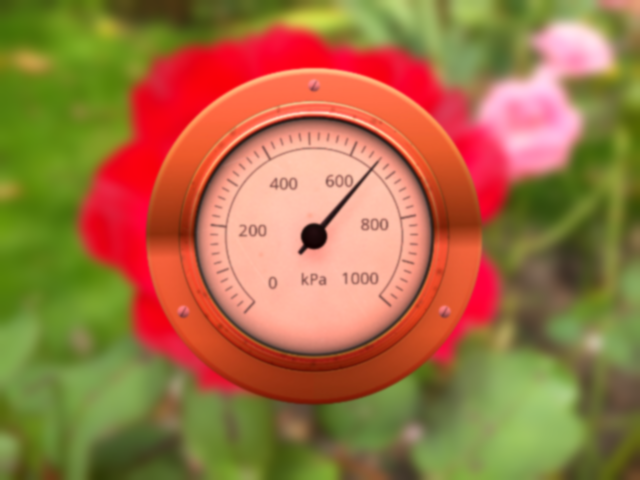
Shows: 660; kPa
